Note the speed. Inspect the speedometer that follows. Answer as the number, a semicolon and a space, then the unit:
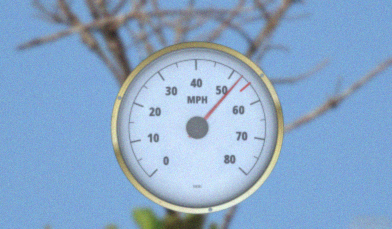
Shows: 52.5; mph
